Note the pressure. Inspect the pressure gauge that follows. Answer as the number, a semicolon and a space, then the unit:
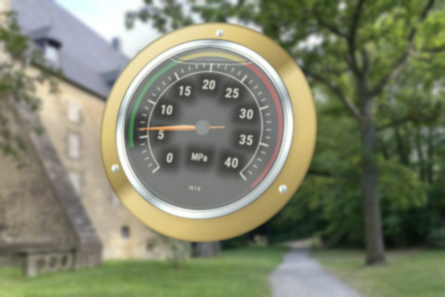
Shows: 6; MPa
